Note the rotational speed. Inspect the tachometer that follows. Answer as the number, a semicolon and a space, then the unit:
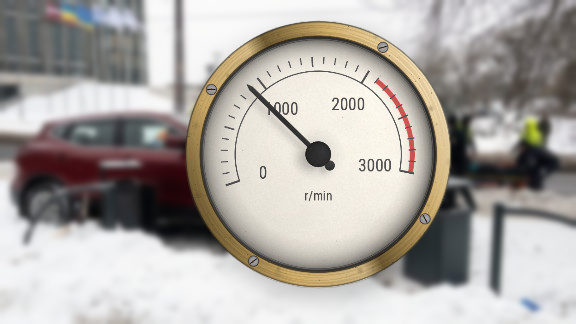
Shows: 900; rpm
